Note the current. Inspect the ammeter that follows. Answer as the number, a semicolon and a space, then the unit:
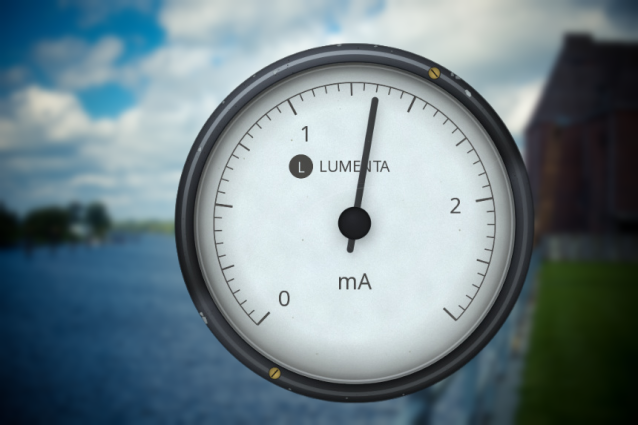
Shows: 1.35; mA
